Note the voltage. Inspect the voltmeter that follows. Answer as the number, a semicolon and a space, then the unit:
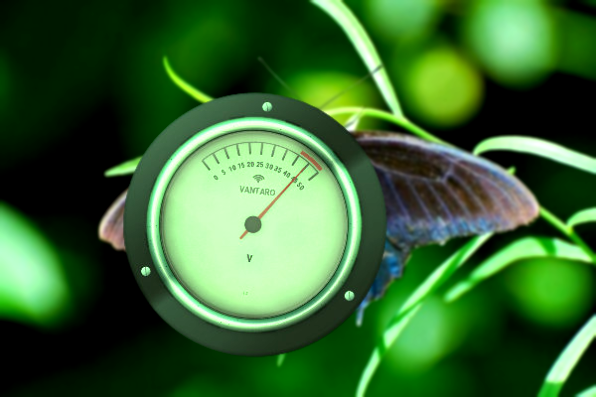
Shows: 45; V
